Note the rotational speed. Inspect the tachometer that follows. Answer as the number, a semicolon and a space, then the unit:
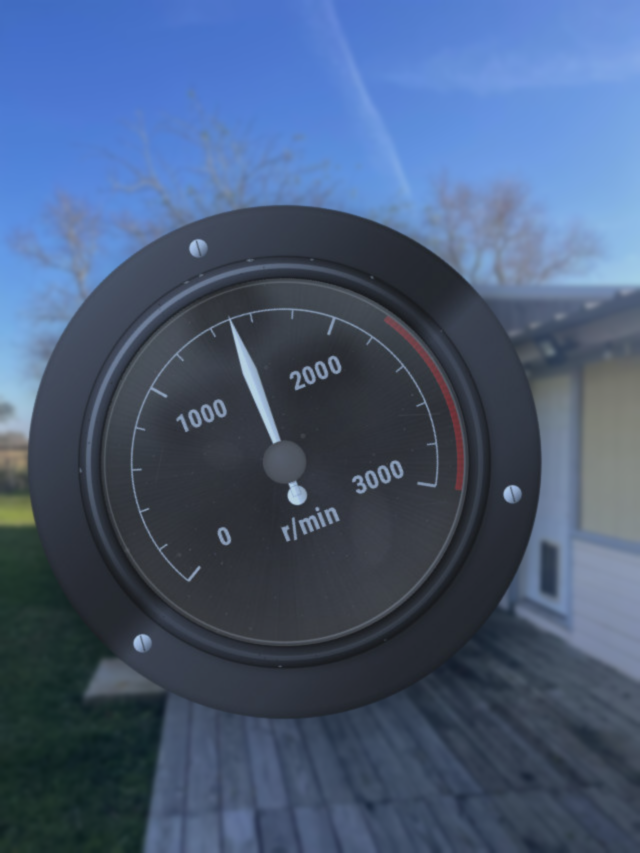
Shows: 1500; rpm
